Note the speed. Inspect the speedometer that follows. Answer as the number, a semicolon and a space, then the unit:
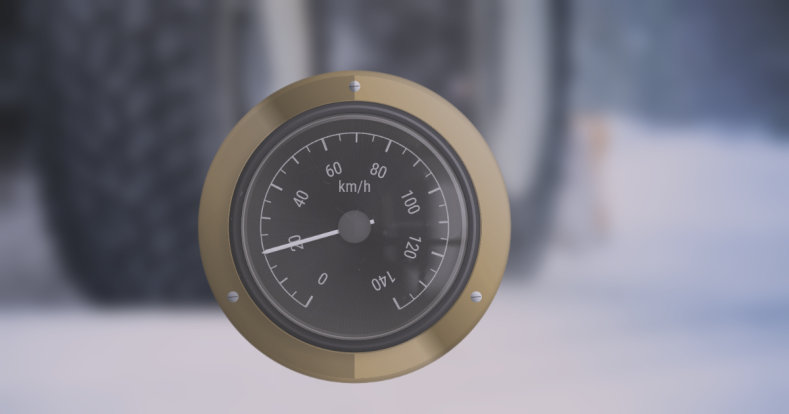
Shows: 20; km/h
